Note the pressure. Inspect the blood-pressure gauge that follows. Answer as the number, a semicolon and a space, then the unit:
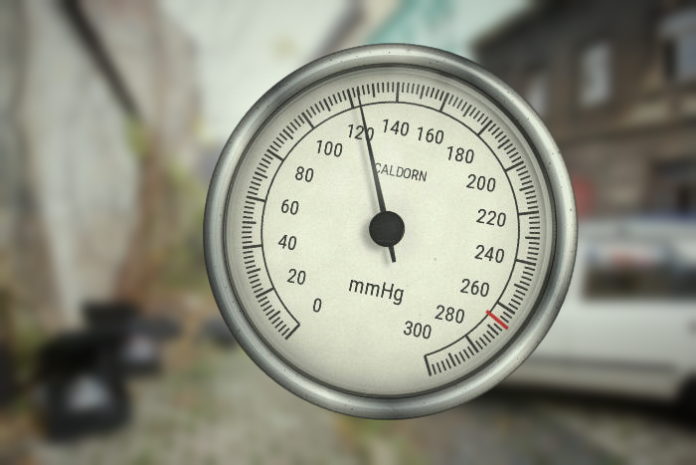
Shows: 124; mmHg
